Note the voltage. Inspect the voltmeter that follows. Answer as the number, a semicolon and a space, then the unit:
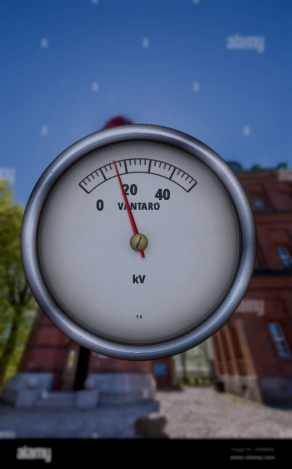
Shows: 16; kV
